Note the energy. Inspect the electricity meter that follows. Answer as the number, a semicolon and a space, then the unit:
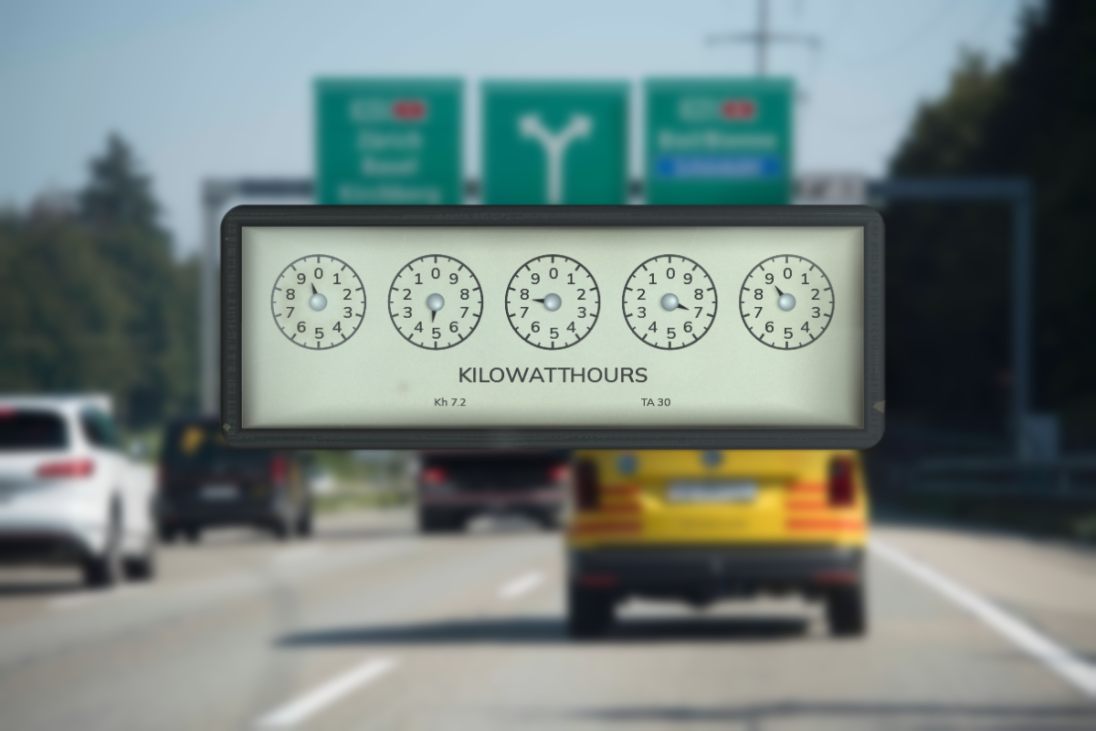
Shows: 94769; kWh
